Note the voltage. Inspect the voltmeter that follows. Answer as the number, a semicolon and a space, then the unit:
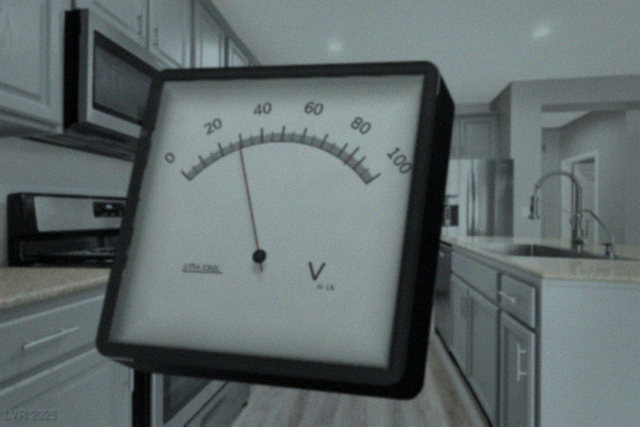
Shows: 30; V
